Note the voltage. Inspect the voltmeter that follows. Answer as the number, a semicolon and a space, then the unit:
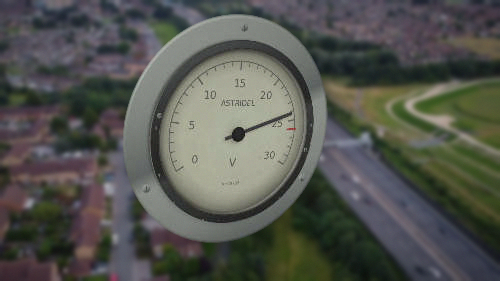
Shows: 24; V
